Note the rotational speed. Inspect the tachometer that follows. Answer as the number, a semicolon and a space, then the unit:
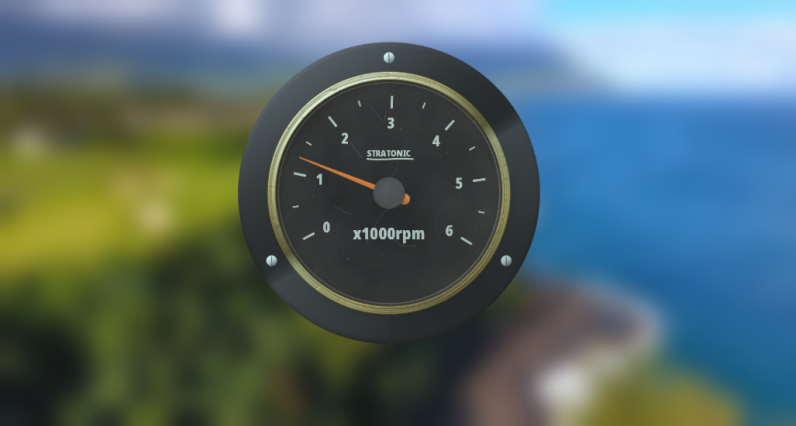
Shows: 1250; rpm
